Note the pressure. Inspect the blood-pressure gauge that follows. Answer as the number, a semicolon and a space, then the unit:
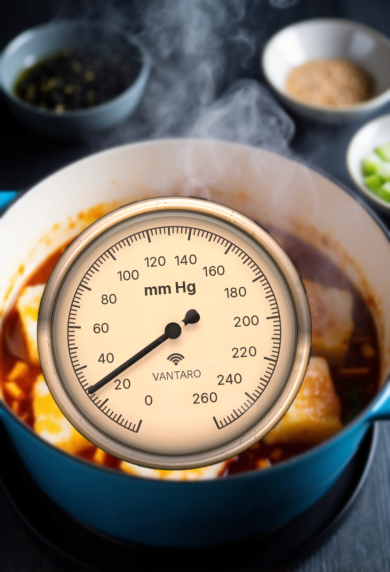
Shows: 28; mmHg
